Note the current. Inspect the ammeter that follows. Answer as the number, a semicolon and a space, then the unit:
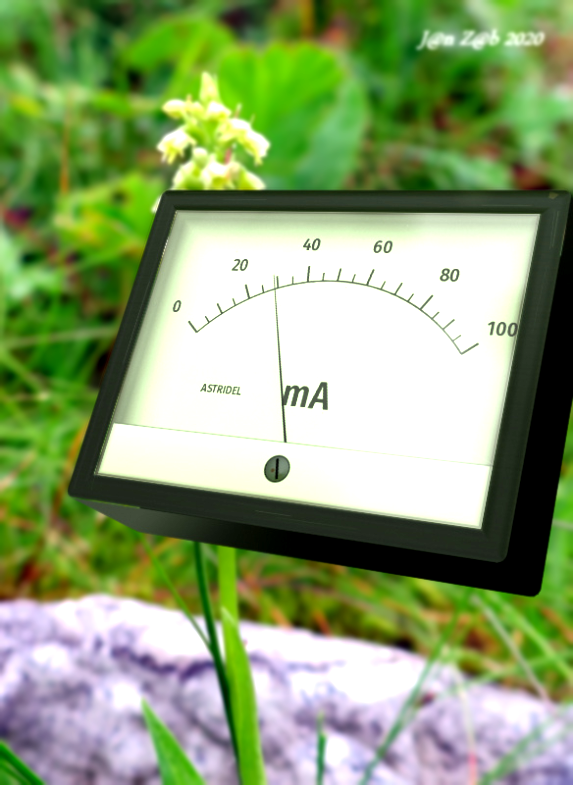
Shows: 30; mA
